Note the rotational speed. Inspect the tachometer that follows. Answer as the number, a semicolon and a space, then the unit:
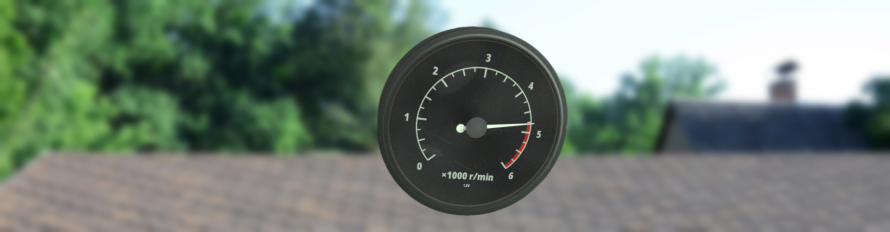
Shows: 4750; rpm
